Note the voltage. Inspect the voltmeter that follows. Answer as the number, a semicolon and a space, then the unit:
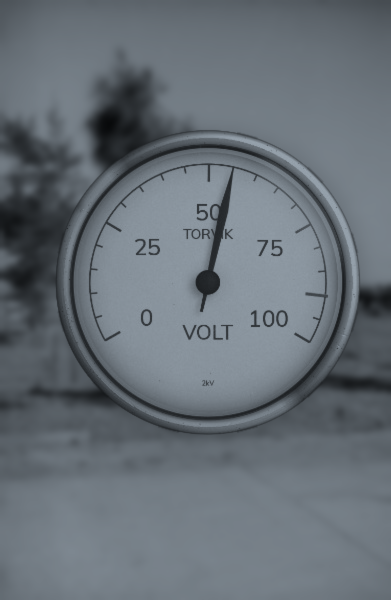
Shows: 55; V
